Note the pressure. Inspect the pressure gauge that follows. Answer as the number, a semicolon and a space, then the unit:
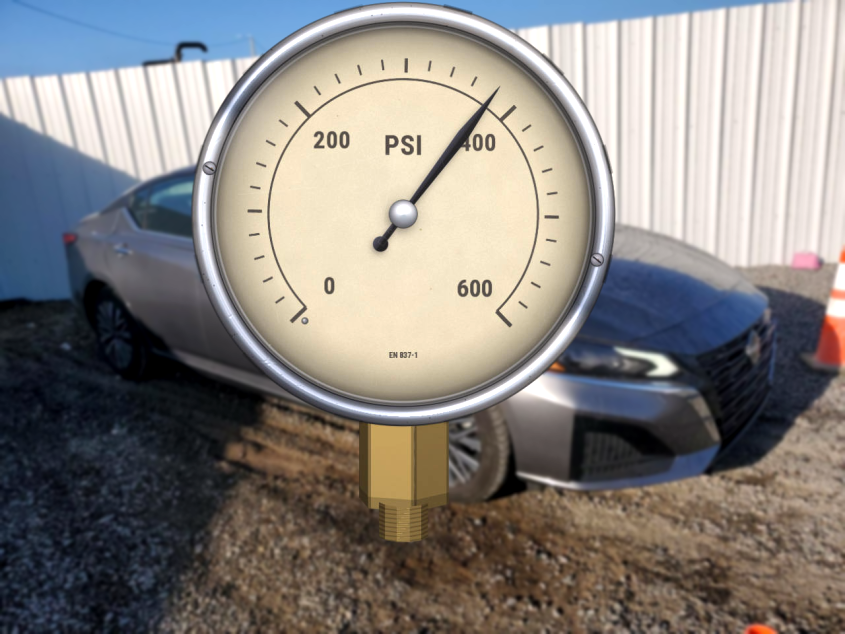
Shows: 380; psi
